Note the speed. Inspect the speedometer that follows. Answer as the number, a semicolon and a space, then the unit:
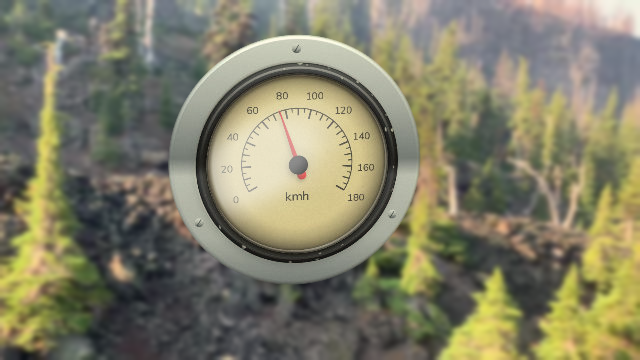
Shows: 75; km/h
